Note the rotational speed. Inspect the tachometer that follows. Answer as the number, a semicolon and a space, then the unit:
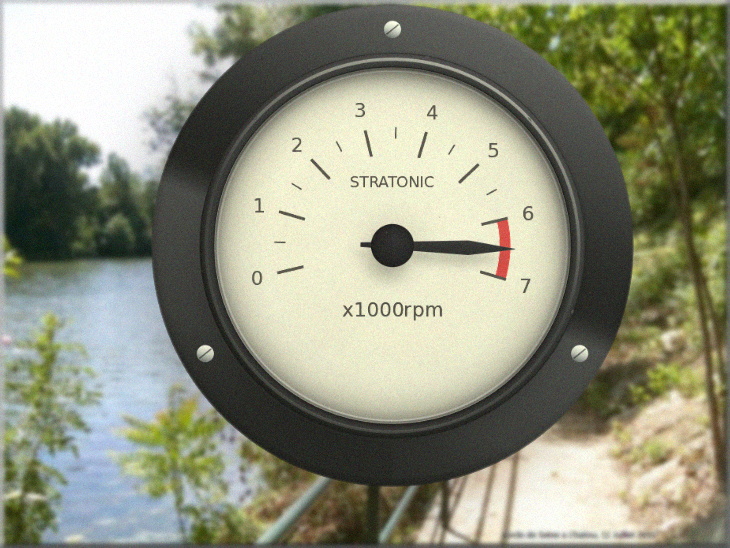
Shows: 6500; rpm
